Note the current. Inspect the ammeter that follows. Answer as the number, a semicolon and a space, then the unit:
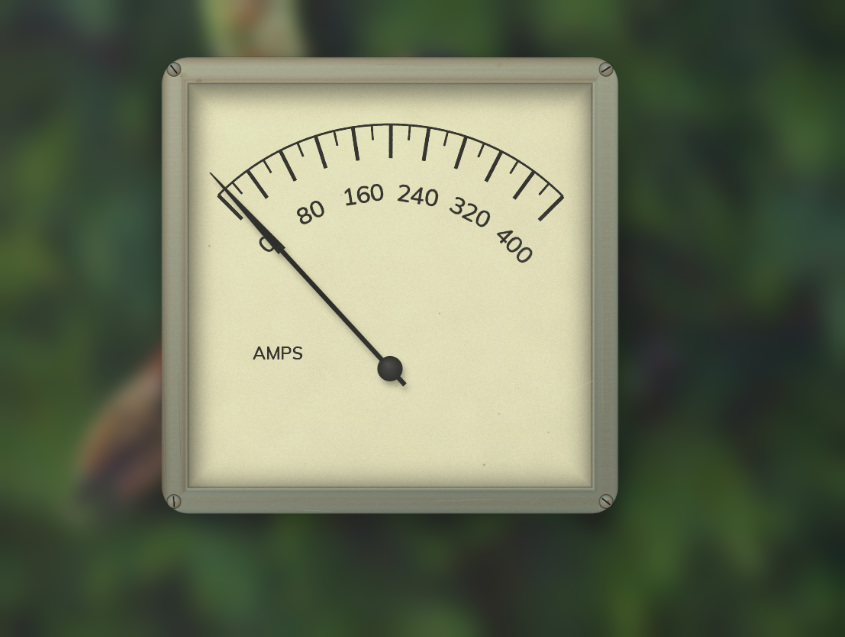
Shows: 10; A
